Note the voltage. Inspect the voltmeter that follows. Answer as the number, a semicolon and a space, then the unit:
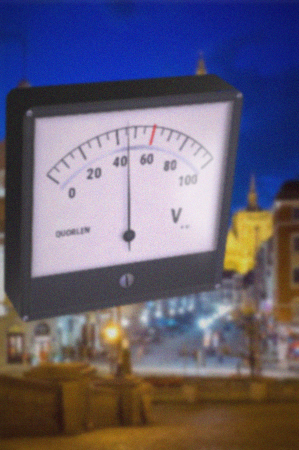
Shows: 45; V
